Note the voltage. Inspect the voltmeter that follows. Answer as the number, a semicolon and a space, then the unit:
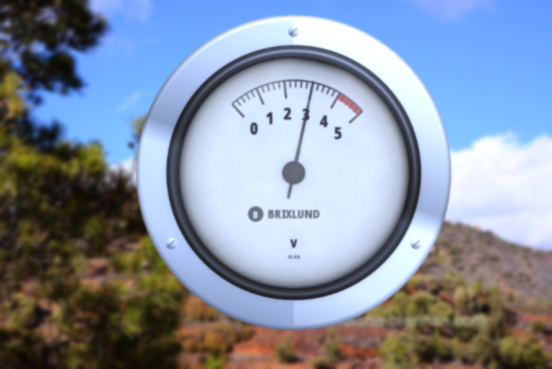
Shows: 3; V
